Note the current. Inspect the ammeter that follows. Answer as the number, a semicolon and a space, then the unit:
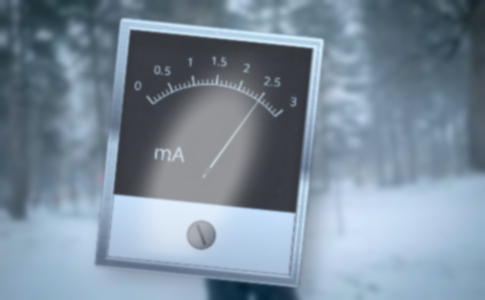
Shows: 2.5; mA
